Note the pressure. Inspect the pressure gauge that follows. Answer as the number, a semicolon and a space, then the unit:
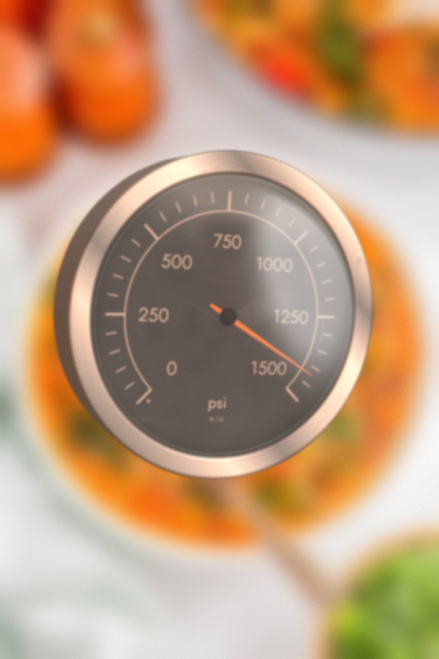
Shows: 1425; psi
